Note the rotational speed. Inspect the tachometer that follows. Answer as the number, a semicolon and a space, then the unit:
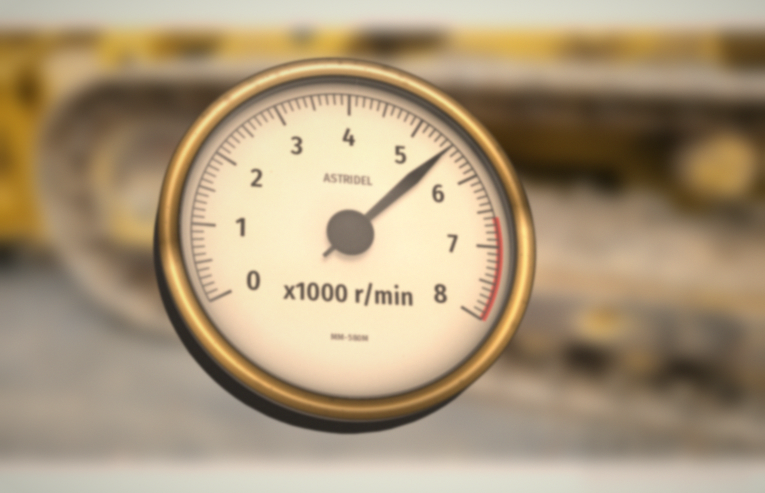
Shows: 5500; rpm
